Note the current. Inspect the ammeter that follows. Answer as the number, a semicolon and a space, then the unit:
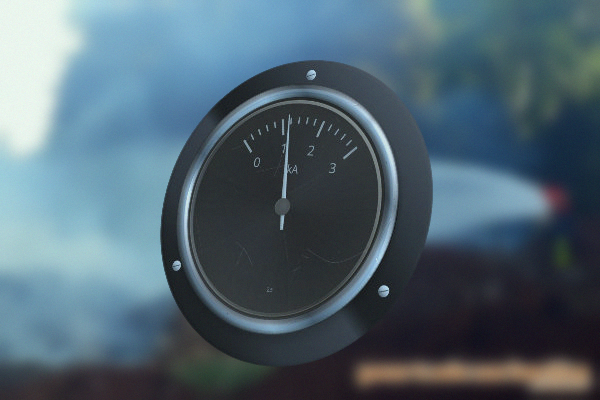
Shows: 1.2; kA
